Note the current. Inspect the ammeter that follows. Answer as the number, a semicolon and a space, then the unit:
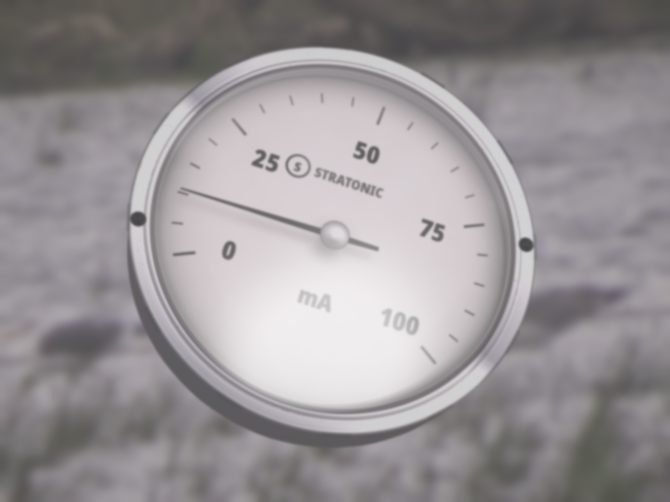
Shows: 10; mA
